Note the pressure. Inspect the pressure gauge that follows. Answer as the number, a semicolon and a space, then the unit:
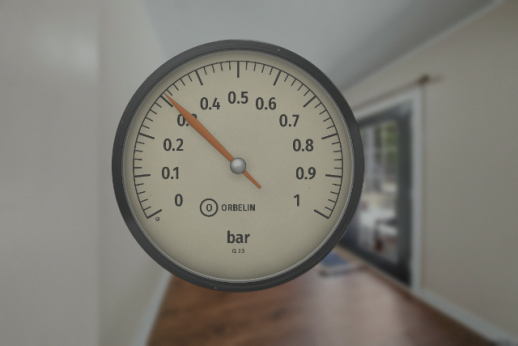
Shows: 0.31; bar
